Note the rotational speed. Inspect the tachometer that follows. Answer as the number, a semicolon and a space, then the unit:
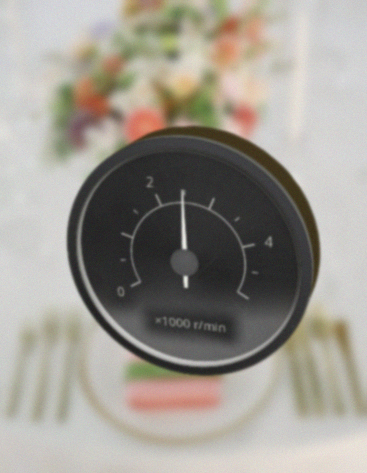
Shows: 2500; rpm
